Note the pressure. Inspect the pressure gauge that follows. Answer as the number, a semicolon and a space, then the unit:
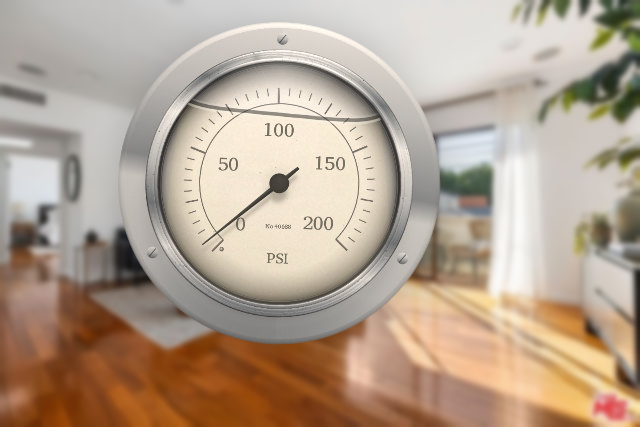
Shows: 5; psi
